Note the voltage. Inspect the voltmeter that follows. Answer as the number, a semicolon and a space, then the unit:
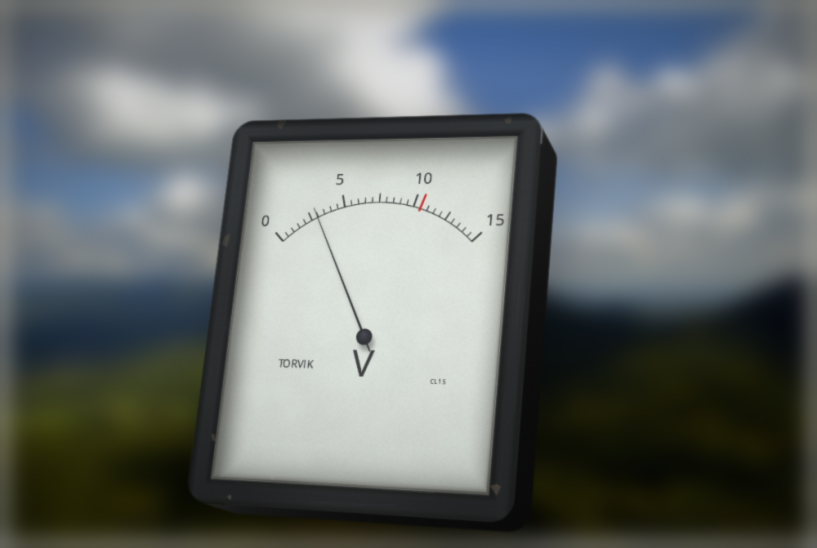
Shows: 3; V
